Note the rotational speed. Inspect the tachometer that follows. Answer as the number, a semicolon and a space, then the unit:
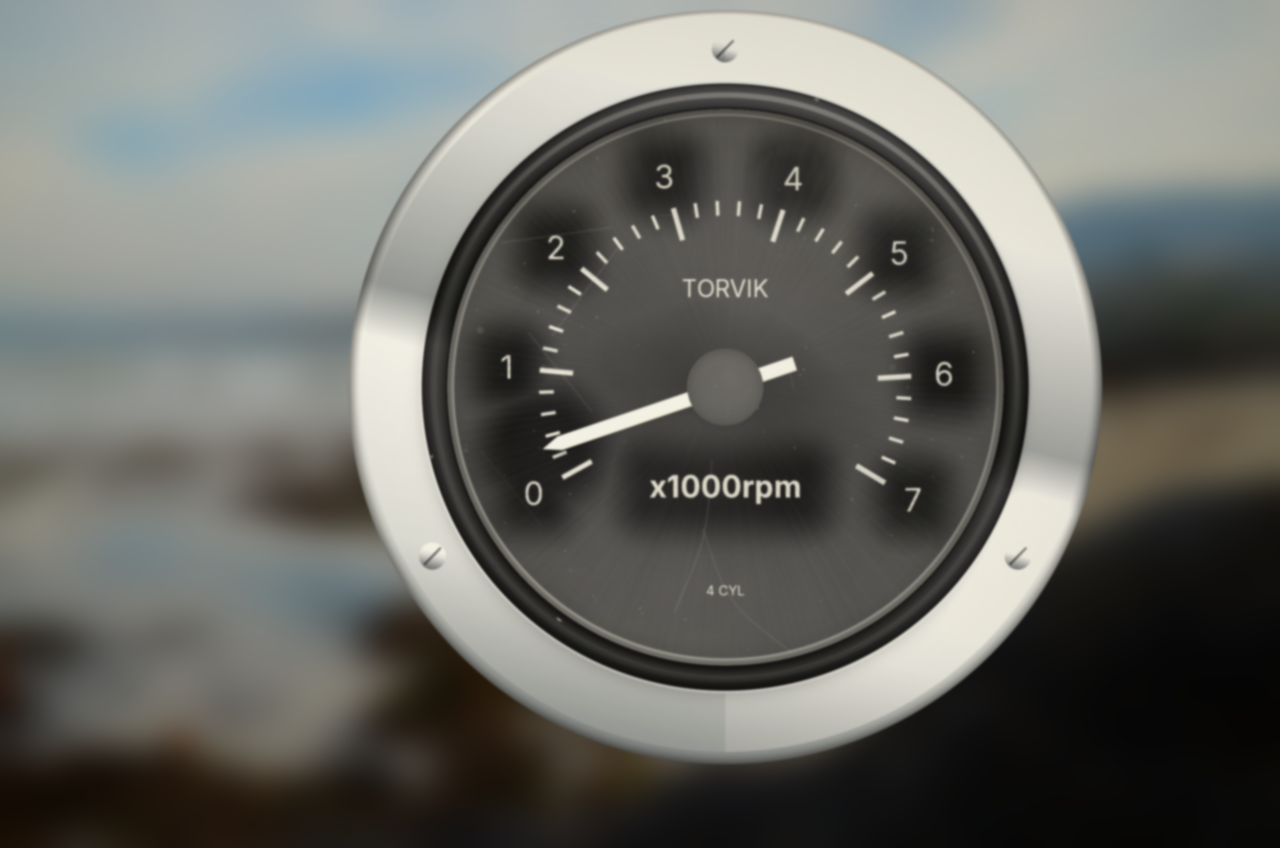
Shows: 300; rpm
